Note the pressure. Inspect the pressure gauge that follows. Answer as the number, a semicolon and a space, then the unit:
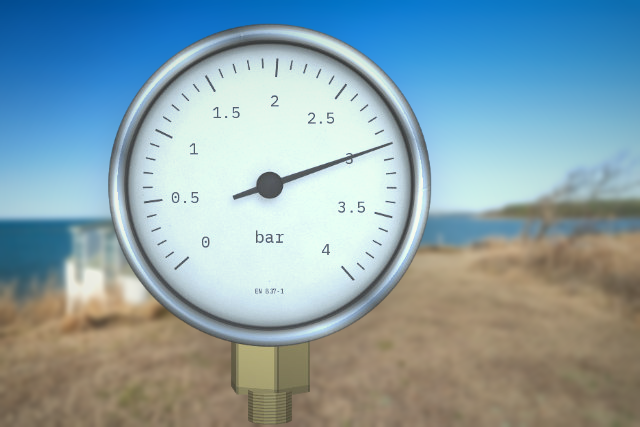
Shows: 3; bar
